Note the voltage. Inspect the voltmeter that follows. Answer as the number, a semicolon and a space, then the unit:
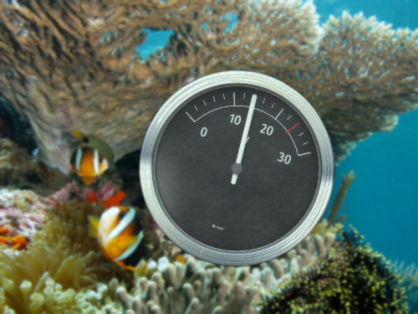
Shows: 14; V
